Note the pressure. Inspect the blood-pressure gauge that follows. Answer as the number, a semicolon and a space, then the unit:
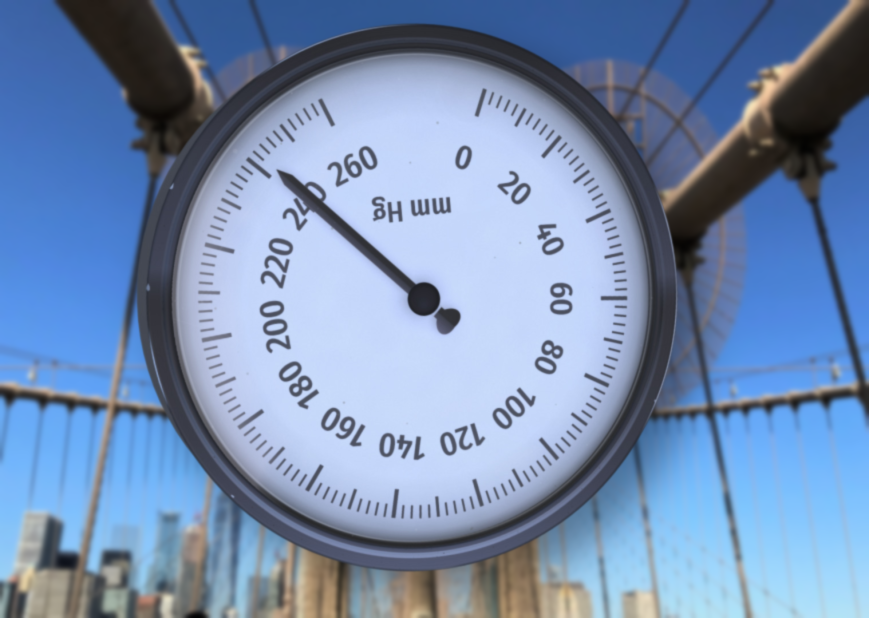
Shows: 242; mmHg
